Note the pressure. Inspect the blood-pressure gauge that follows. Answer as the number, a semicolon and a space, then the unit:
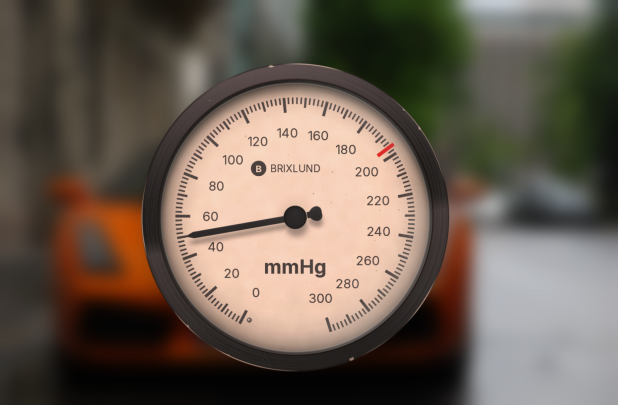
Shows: 50; mmHg
